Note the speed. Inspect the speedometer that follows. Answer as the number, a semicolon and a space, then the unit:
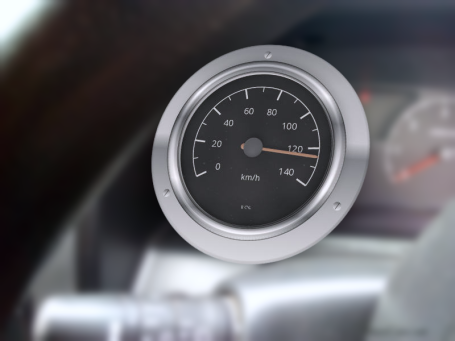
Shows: 125; km/h
